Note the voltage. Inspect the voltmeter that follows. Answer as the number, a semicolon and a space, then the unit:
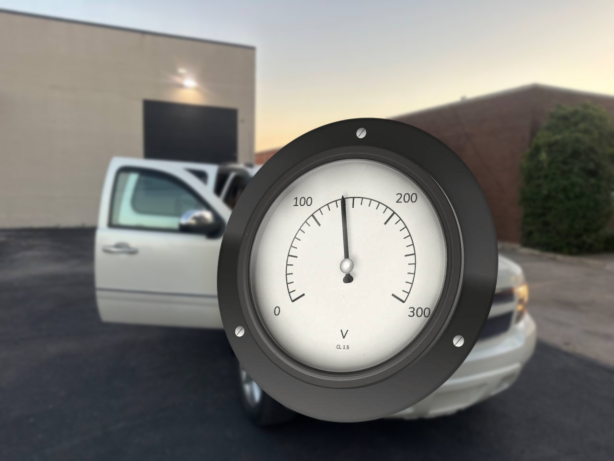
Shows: 140; V
